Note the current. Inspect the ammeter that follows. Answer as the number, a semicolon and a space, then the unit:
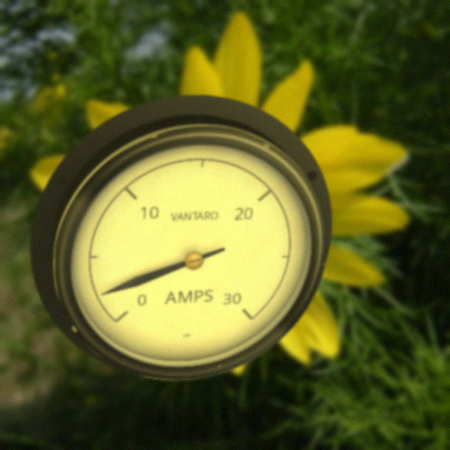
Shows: 2.5; A
